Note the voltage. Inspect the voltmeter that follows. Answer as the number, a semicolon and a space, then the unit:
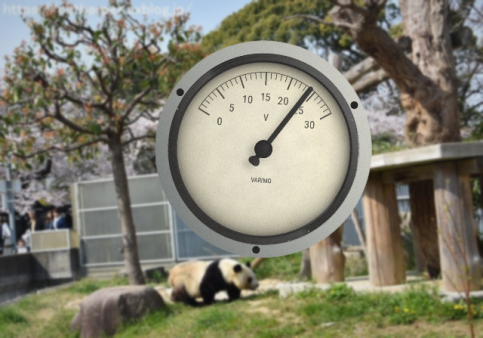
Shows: 24; V
